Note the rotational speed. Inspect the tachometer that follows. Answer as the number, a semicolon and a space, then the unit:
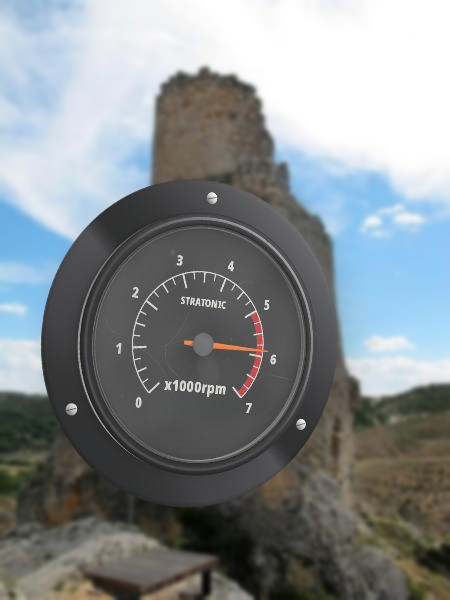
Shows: 5875; rpm
